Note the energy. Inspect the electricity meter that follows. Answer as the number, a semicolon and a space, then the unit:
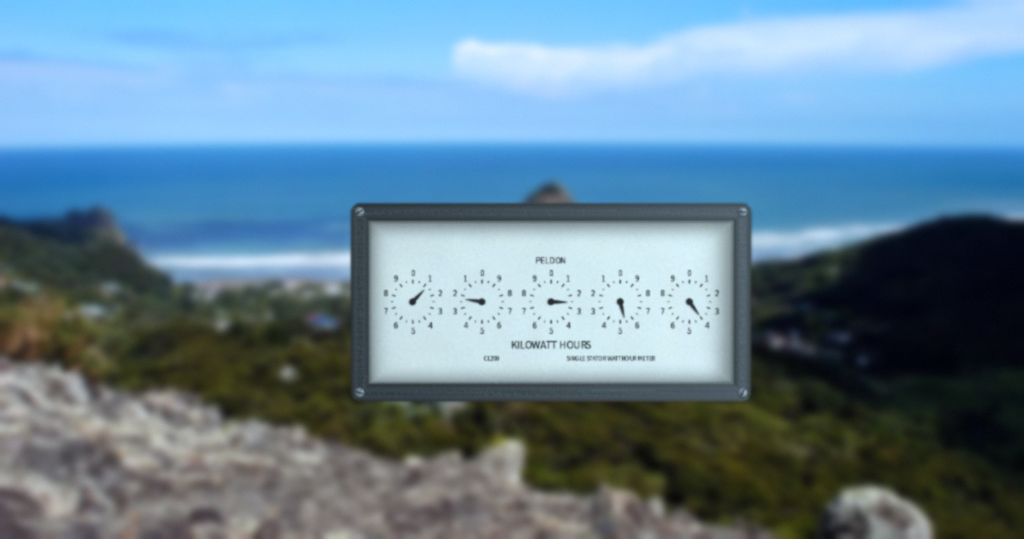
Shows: 12254; kWh
